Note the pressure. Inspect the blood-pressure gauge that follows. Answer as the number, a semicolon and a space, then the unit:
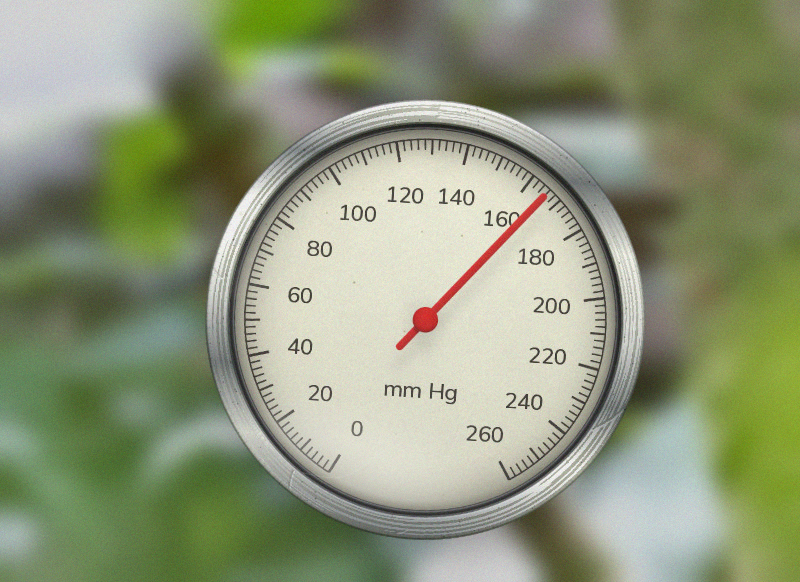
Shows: 166; mmHg
